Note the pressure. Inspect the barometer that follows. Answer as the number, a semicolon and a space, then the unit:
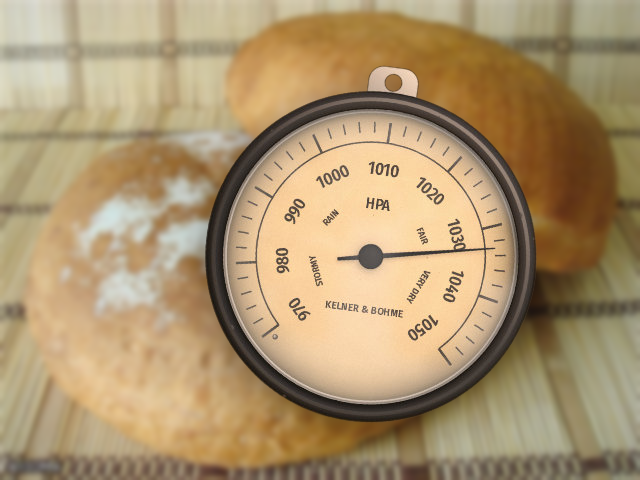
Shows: 1033; hPa
